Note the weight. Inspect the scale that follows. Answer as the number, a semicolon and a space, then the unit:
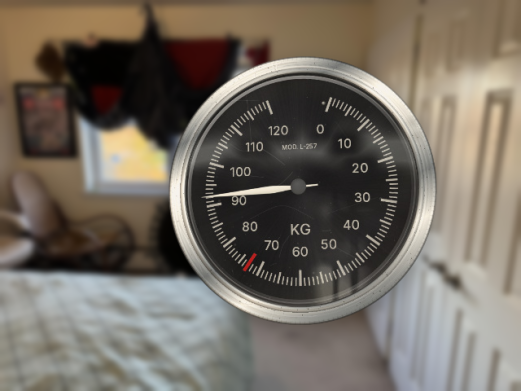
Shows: 92; kg
